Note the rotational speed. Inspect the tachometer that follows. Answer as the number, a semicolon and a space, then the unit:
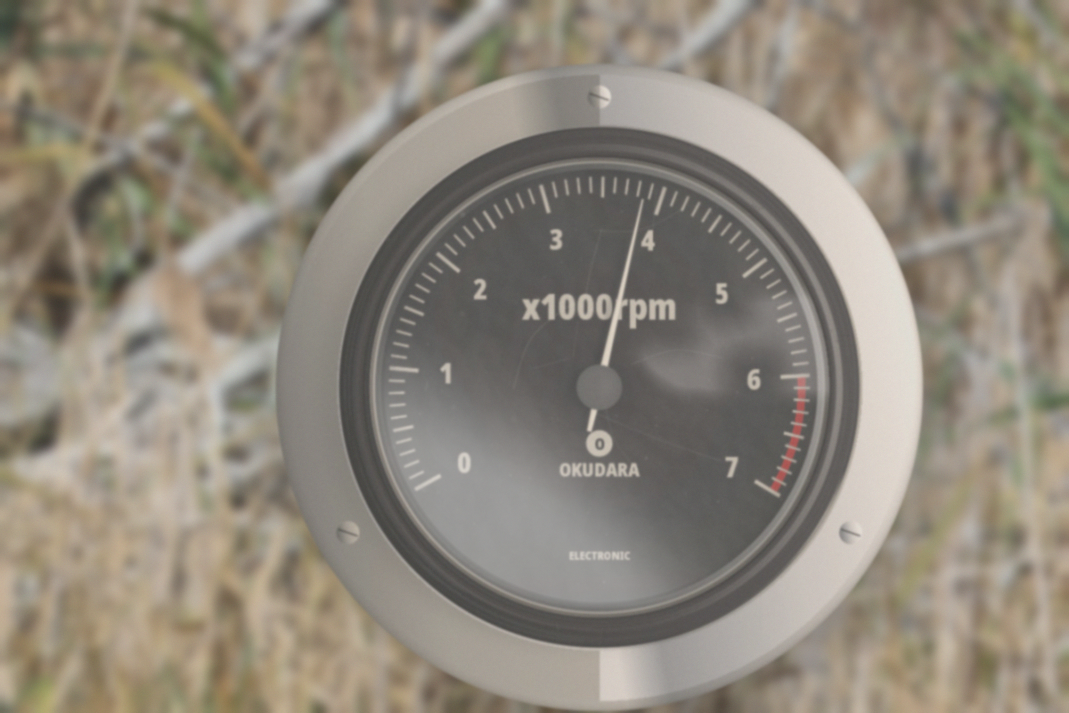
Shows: 3850; rpm
